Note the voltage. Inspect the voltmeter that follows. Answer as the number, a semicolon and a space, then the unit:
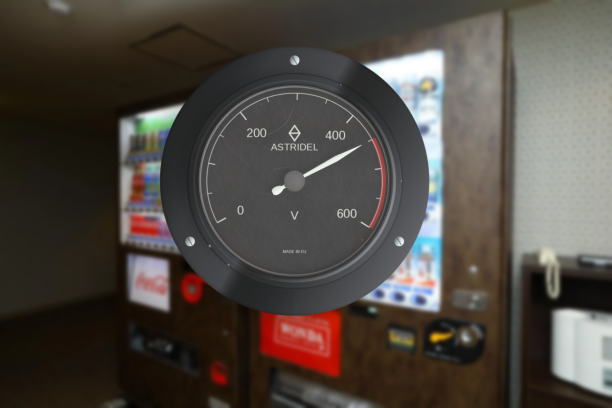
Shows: 450; V
